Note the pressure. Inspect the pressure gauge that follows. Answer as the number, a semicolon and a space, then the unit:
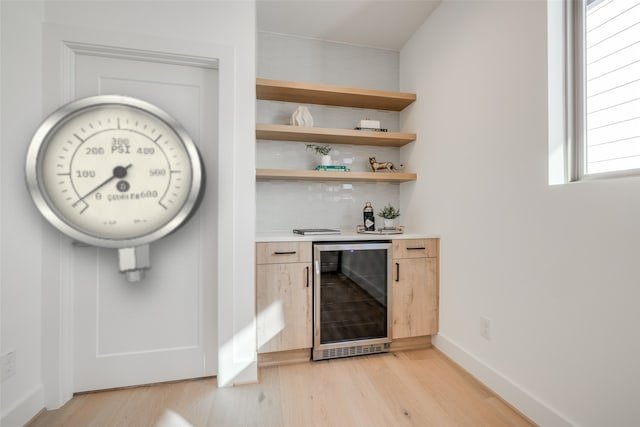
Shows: 20; psi
